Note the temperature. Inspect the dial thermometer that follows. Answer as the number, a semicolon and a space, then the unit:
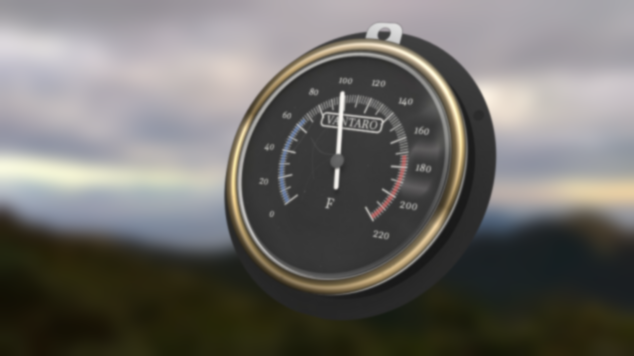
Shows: 100; °F
